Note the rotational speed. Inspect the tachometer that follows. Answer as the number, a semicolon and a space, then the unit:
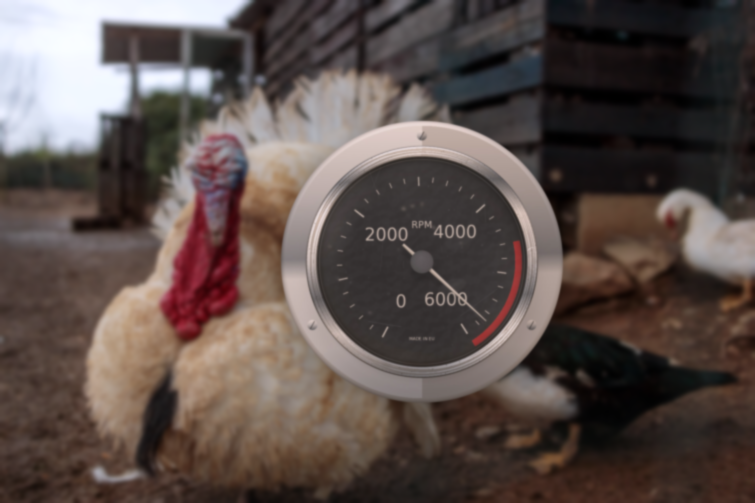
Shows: 5700; rpm
